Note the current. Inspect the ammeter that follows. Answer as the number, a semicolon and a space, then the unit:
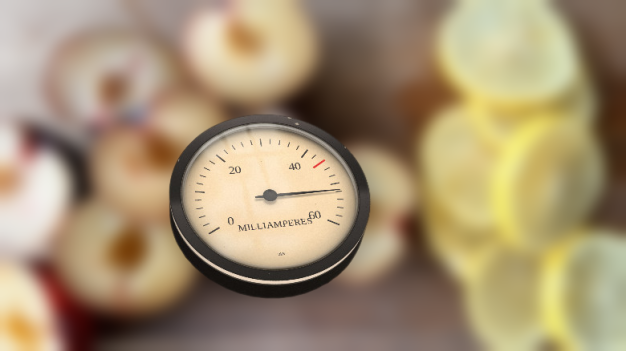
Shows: 52; mA
